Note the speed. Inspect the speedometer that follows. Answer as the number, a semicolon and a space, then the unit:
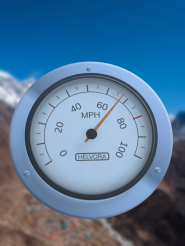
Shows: 67.5; mph
